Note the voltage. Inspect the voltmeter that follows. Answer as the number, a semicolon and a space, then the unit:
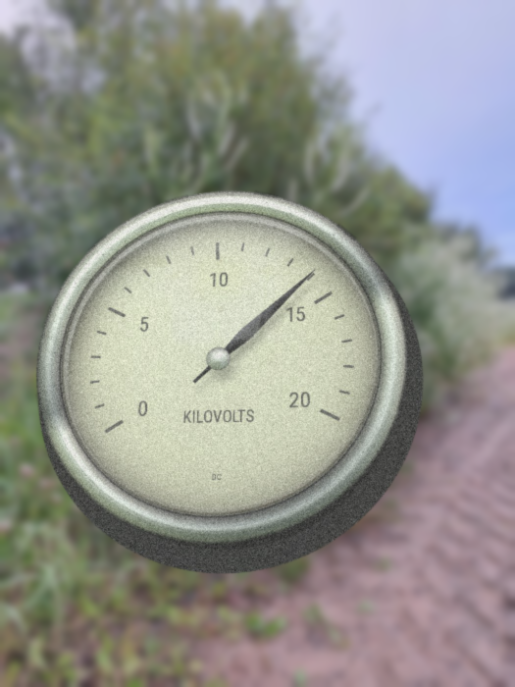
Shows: 14; kV
